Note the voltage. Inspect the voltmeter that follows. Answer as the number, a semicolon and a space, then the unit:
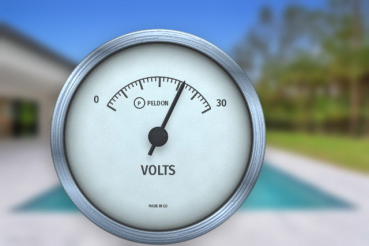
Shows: 21; V
